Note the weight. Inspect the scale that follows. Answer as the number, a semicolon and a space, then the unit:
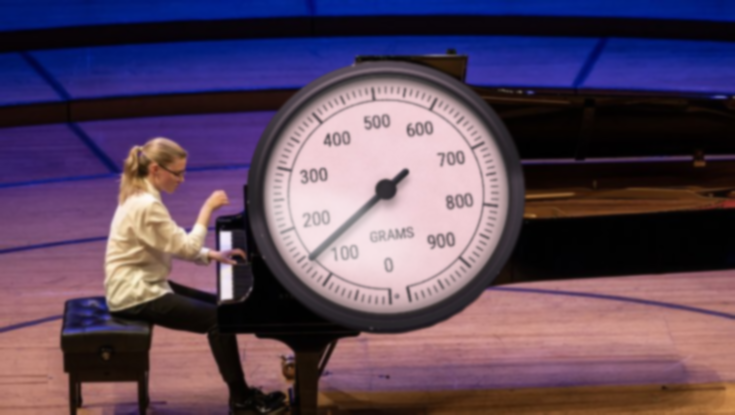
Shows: 140; g
